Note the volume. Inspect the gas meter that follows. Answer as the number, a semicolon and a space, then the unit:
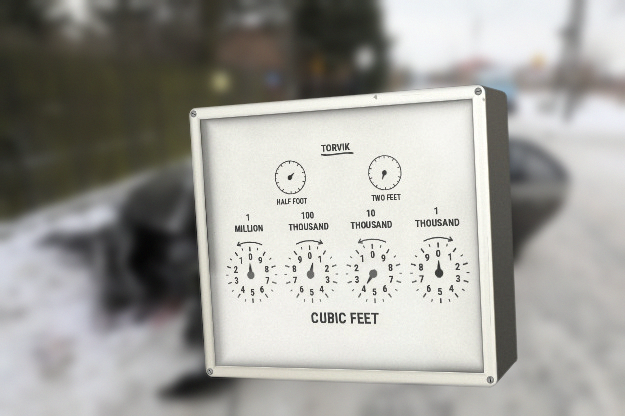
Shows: 4000; ft³
